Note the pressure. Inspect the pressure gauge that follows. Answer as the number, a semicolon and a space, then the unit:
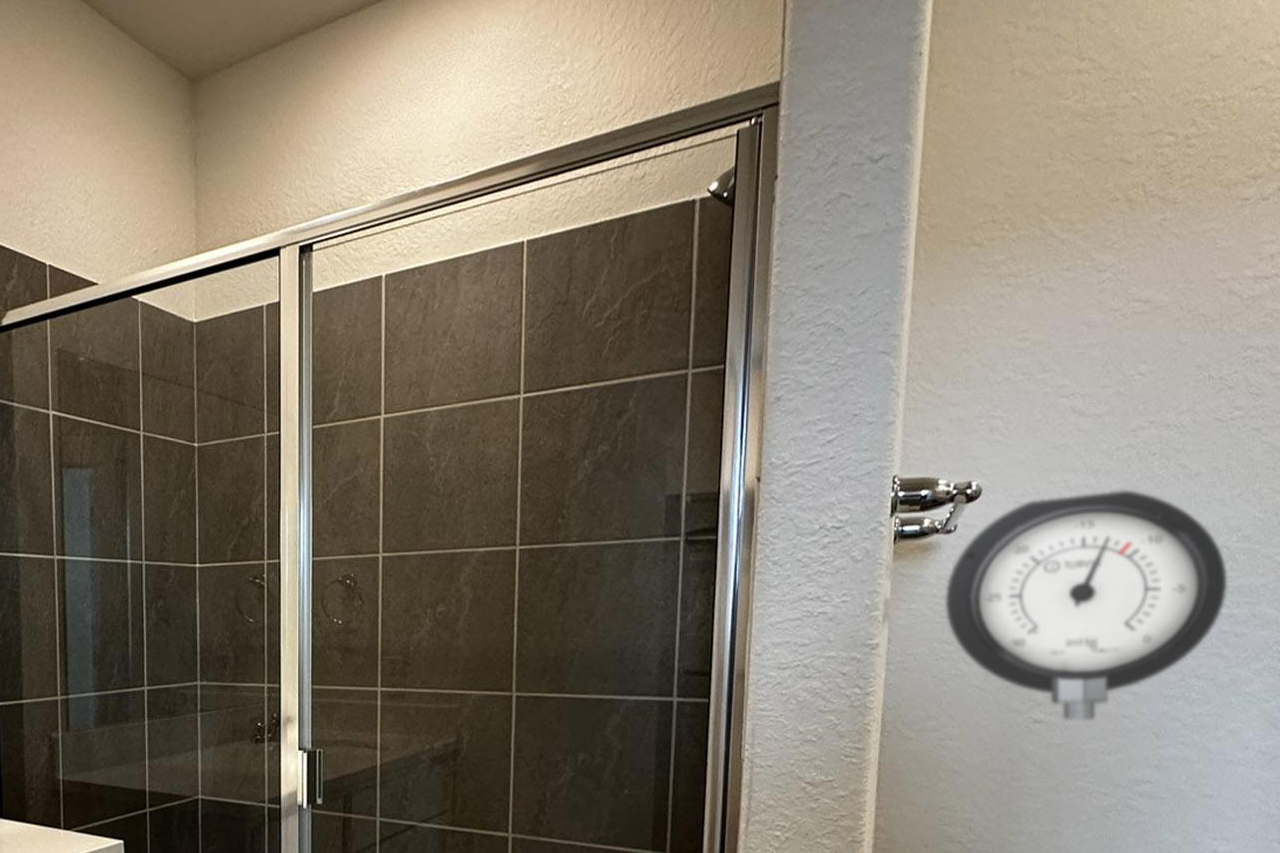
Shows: -13; inHg
